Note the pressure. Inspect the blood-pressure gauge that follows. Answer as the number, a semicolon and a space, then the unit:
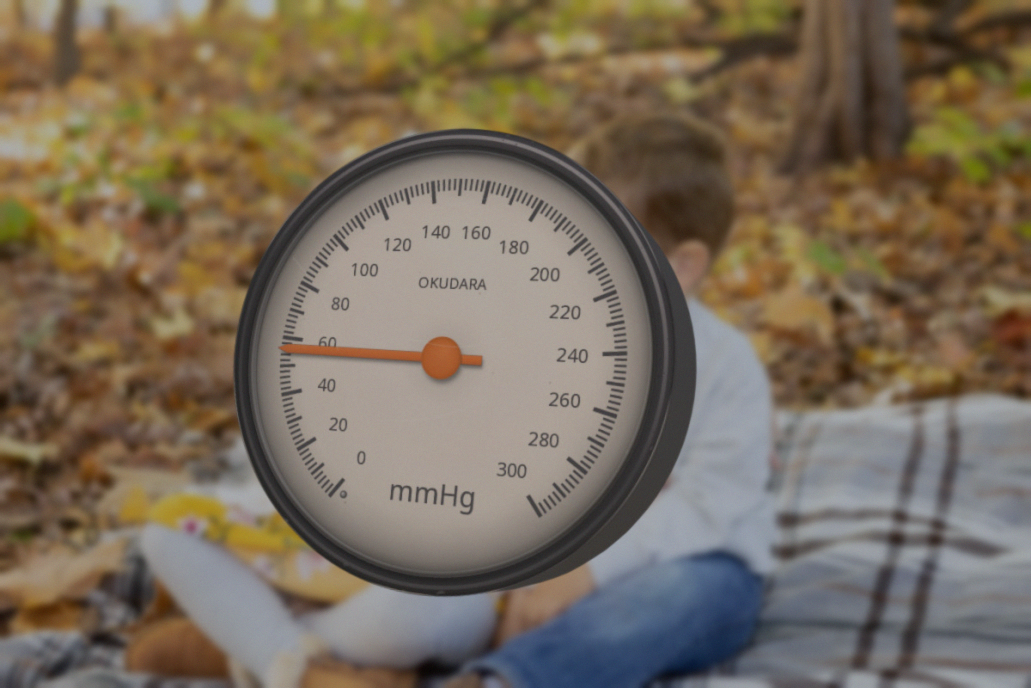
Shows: 56; mmHg
